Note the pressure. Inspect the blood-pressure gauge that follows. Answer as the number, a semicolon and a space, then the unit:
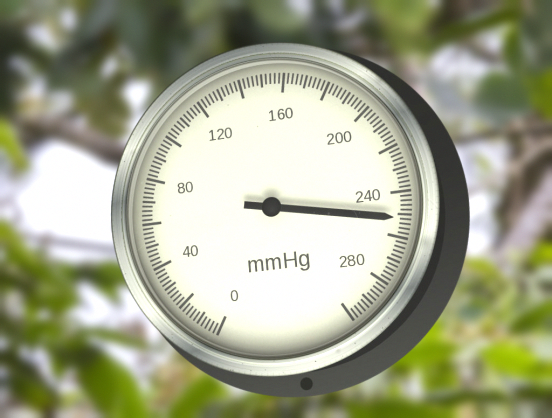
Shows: 252; mmHg
